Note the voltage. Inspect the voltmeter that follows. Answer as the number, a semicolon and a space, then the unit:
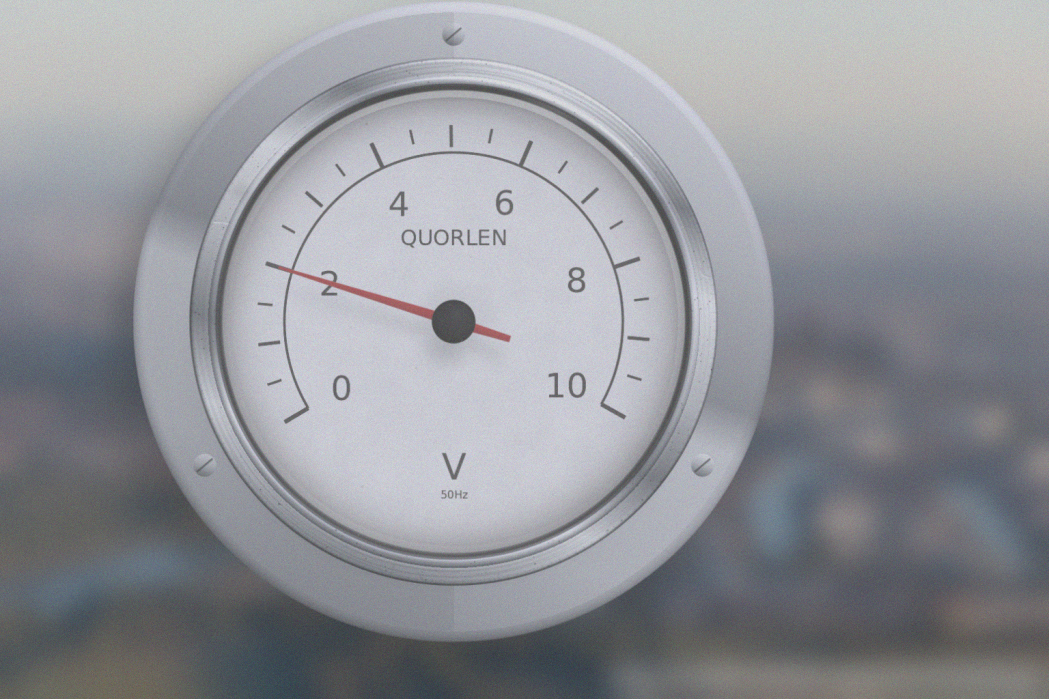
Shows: 2; V
